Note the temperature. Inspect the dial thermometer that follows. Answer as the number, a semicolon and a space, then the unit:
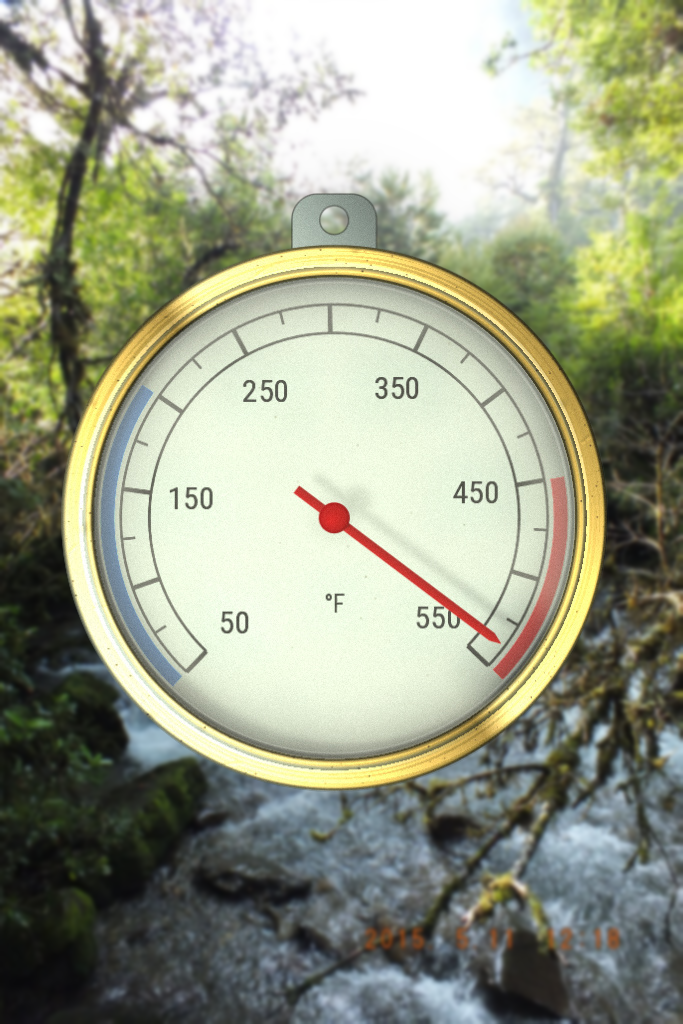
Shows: 537.5; °F
